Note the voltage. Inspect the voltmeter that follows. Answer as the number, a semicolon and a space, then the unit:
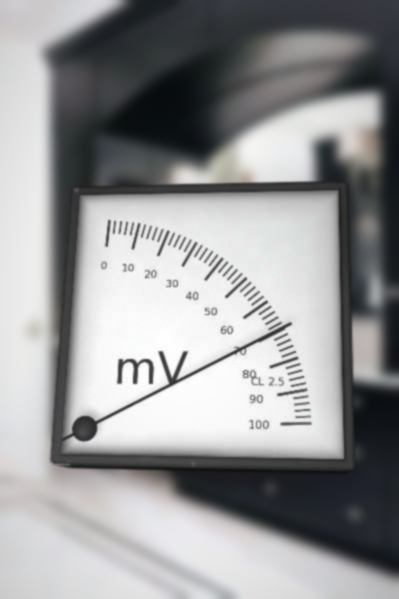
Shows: 70; mV
